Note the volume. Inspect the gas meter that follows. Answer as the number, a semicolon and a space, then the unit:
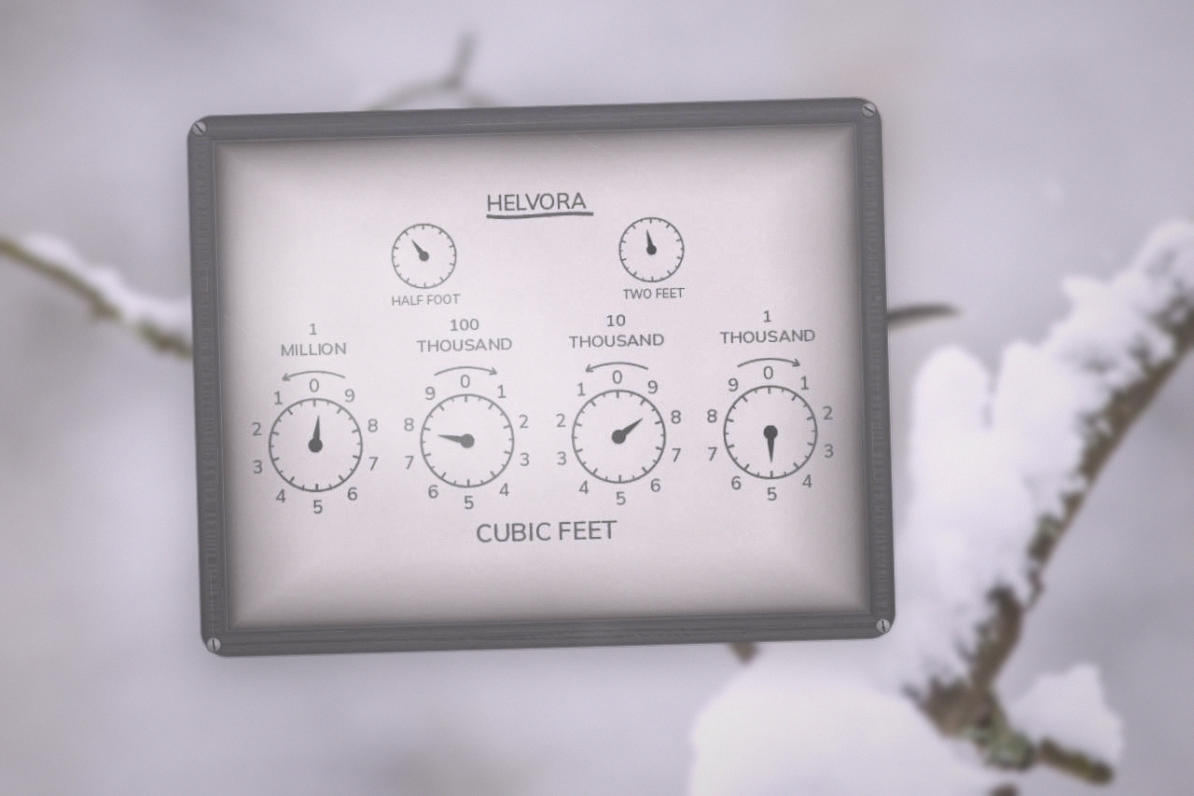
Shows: 978500; ft³
